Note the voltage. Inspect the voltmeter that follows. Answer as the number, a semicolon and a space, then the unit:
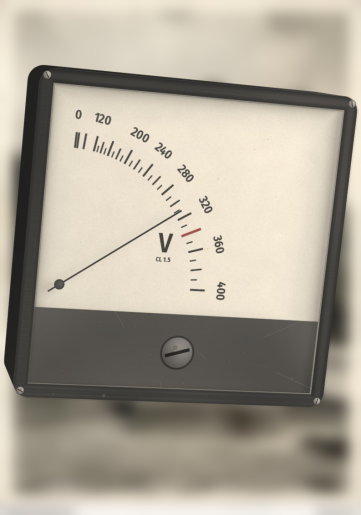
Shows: 310; V
